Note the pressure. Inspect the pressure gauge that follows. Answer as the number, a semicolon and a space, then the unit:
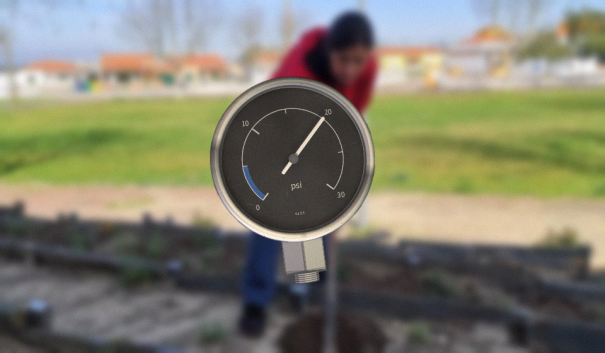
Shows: 20; psi
